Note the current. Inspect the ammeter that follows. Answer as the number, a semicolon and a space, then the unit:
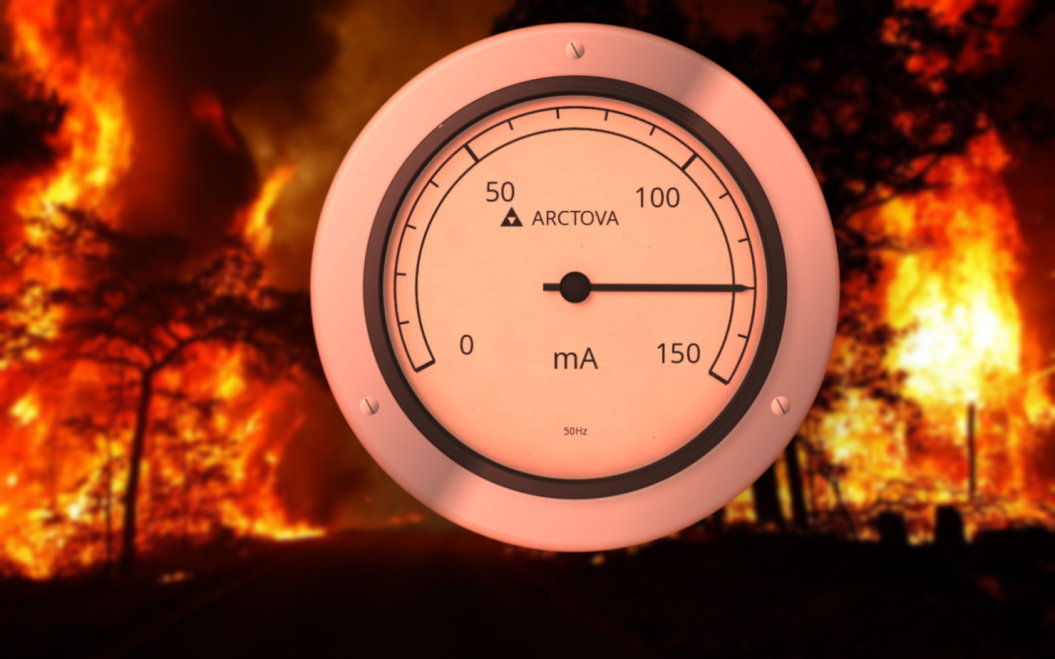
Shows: 130; mA
